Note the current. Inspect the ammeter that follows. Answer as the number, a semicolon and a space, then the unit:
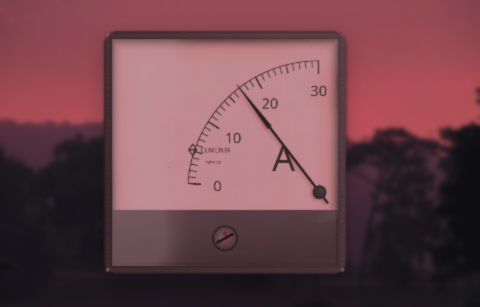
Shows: 17; A
